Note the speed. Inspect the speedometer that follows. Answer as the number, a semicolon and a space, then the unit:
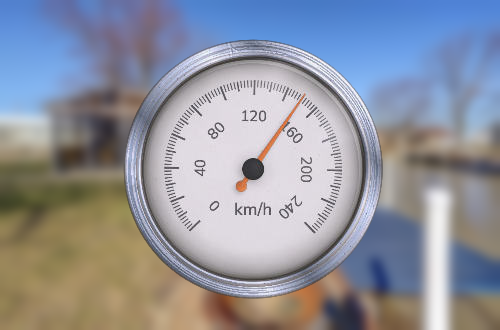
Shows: 150; km/h
